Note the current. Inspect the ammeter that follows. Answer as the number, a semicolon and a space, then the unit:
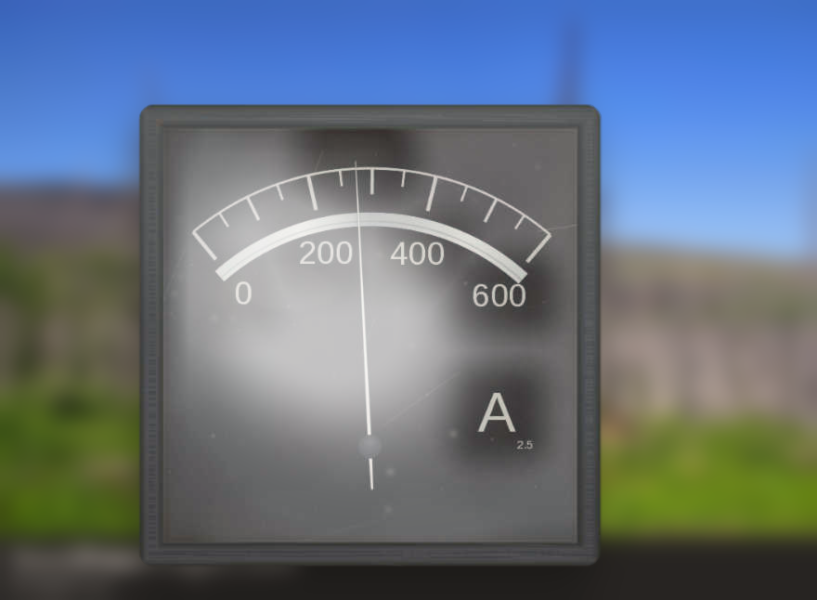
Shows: 275; A
